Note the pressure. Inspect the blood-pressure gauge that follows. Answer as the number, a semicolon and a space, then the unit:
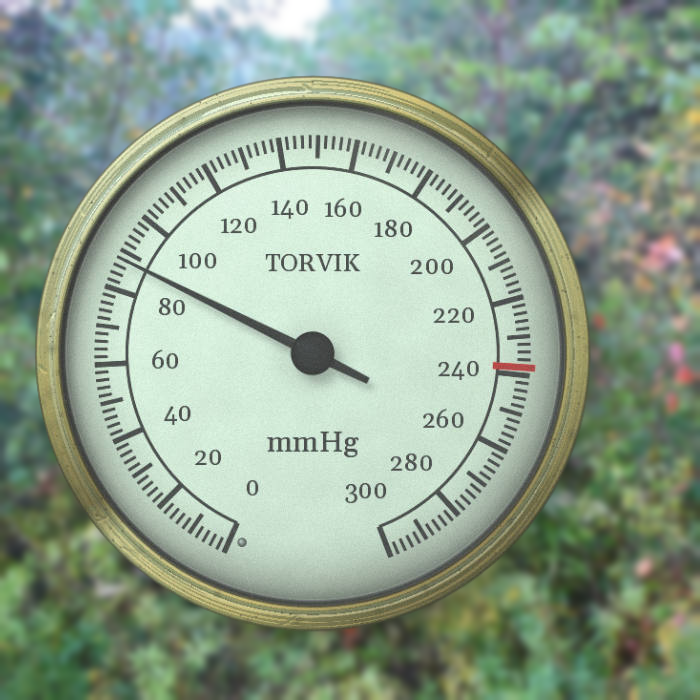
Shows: 88; mmHg
